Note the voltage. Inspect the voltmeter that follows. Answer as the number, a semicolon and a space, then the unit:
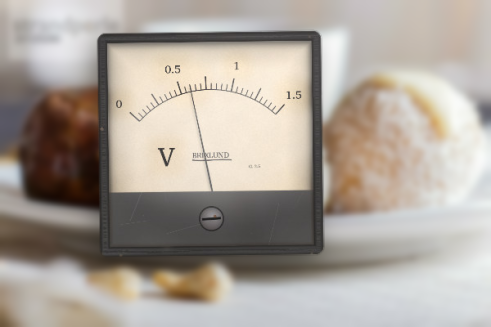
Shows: 0.6; V
